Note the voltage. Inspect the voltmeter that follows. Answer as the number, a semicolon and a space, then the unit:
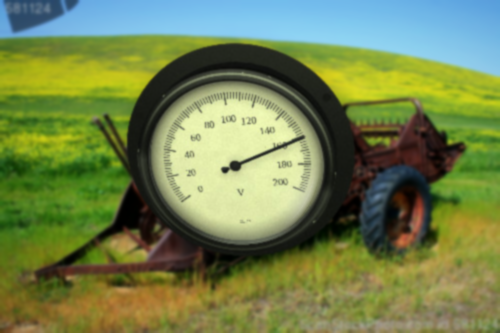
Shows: 160; V
